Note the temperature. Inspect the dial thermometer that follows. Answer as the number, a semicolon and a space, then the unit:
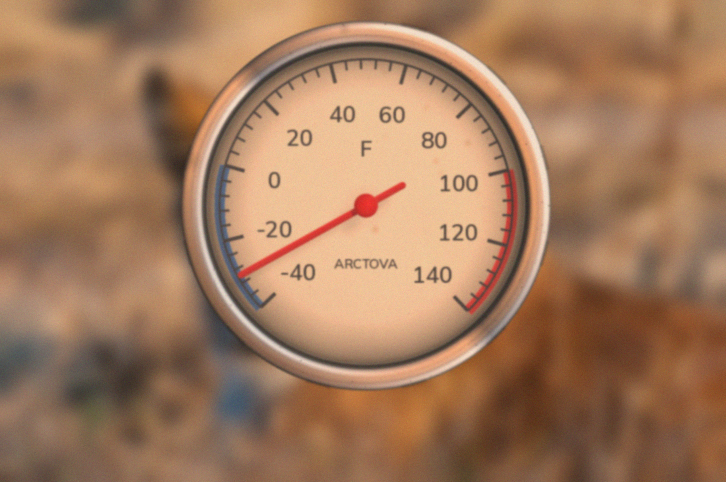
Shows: -30; °F
